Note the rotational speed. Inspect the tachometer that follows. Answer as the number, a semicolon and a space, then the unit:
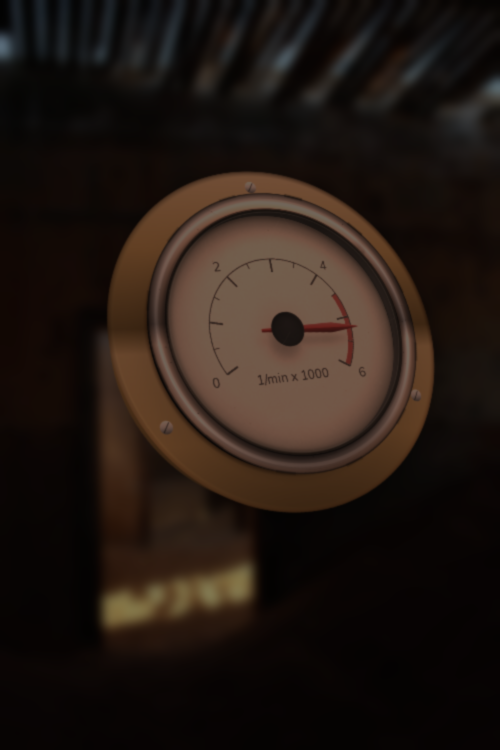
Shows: 5250; rpm
